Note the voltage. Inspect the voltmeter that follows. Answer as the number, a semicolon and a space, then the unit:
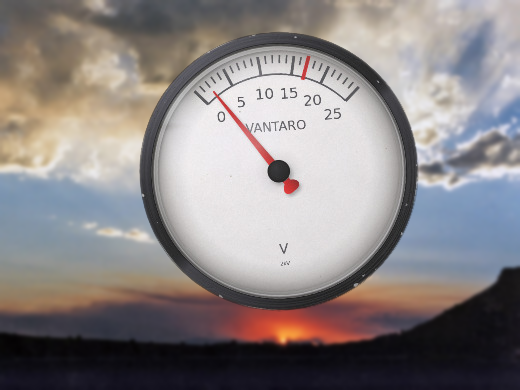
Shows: 2; V
